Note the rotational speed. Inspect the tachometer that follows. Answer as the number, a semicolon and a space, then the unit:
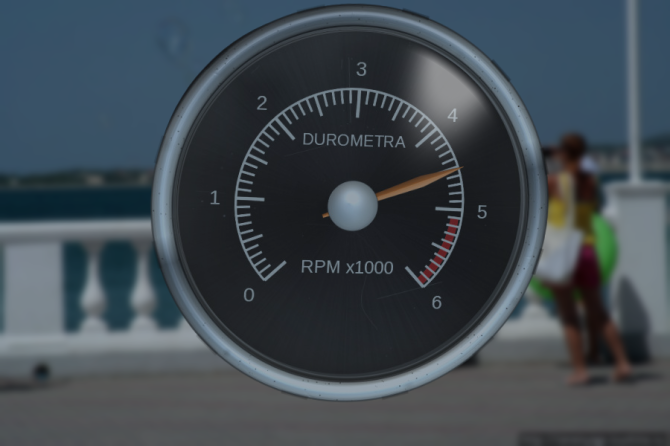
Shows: 4500; rpm
